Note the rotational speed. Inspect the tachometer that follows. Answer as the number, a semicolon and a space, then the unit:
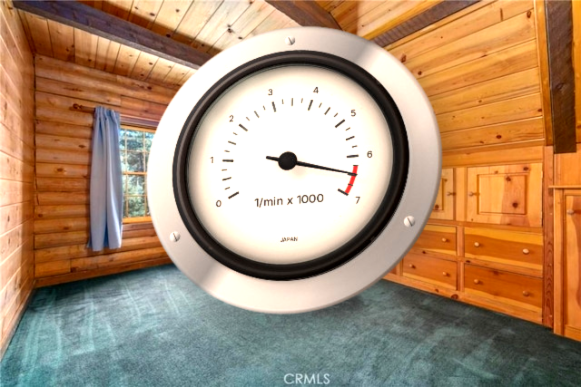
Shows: 6500; rpm
